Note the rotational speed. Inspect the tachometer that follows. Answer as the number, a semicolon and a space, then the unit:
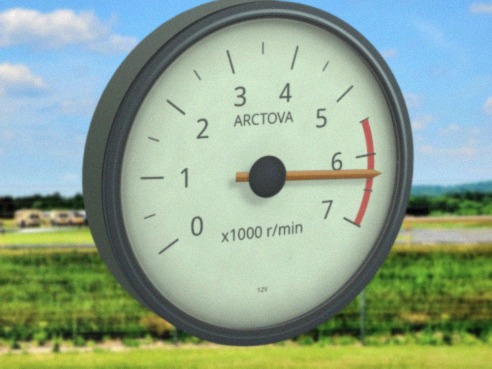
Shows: 6250; rpm
